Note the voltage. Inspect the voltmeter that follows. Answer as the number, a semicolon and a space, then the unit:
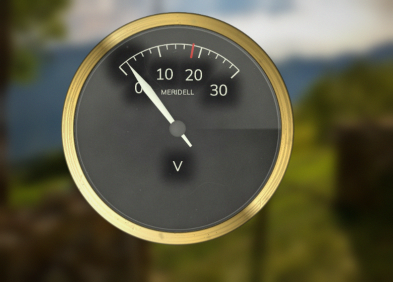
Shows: 2; V
